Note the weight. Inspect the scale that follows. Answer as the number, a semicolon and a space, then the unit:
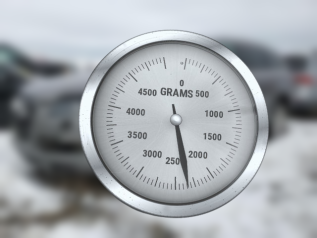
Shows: 2350; g
